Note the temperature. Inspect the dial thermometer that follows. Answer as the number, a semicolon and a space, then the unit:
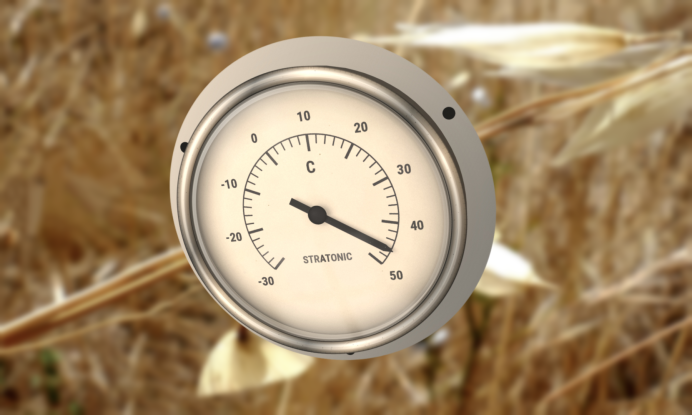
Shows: 46; °C
